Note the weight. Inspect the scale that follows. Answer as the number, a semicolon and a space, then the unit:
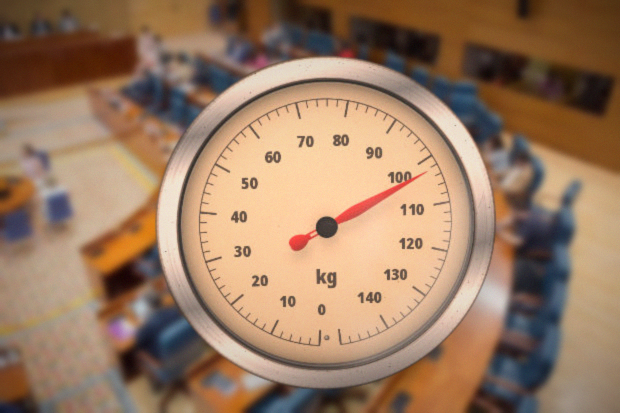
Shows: 102; kg
